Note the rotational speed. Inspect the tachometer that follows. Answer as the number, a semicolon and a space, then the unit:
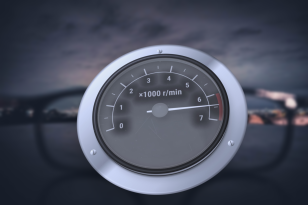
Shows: 6500; rpm
